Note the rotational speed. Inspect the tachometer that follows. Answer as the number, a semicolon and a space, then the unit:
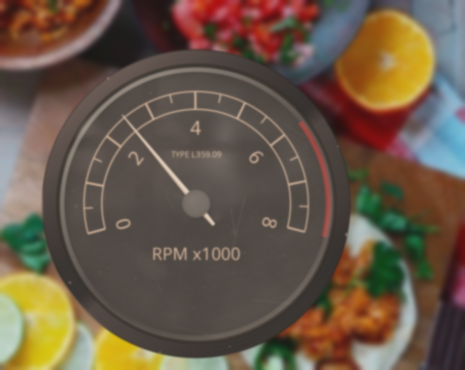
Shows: 2500; rpm
